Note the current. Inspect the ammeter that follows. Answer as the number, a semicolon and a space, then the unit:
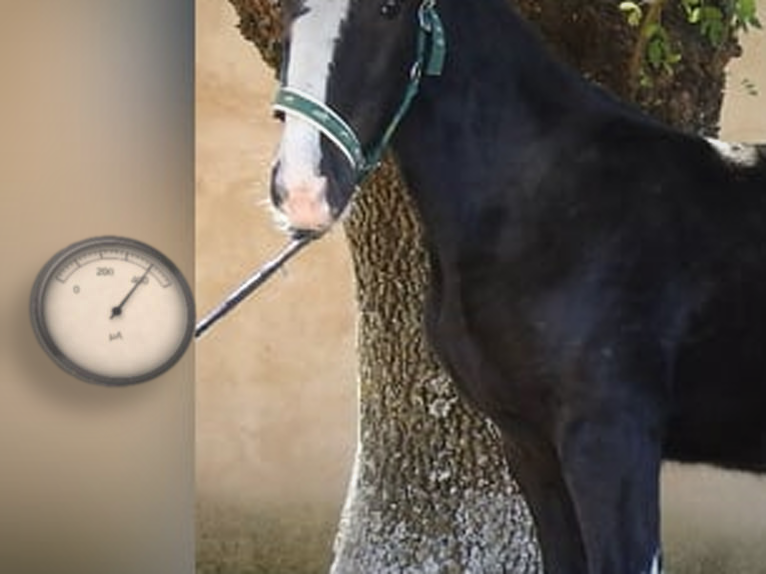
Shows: 400; µA
